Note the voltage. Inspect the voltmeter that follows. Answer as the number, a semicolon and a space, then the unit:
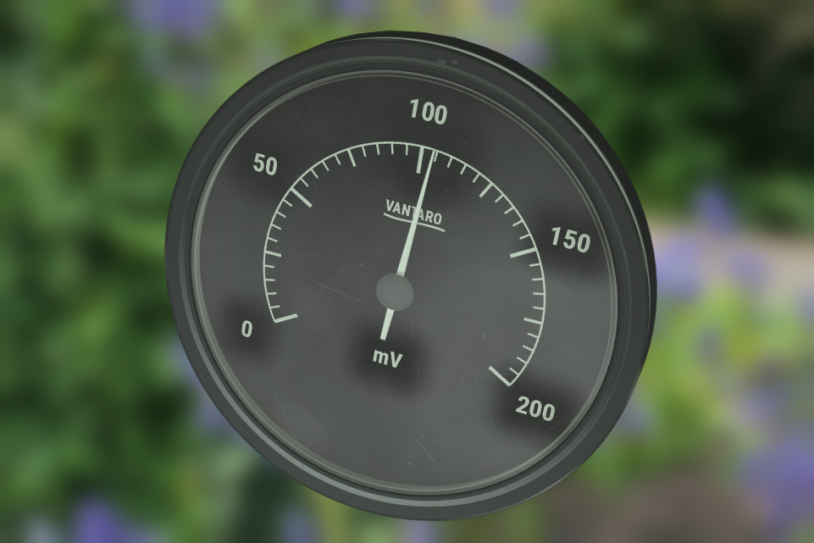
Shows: 105; mV
